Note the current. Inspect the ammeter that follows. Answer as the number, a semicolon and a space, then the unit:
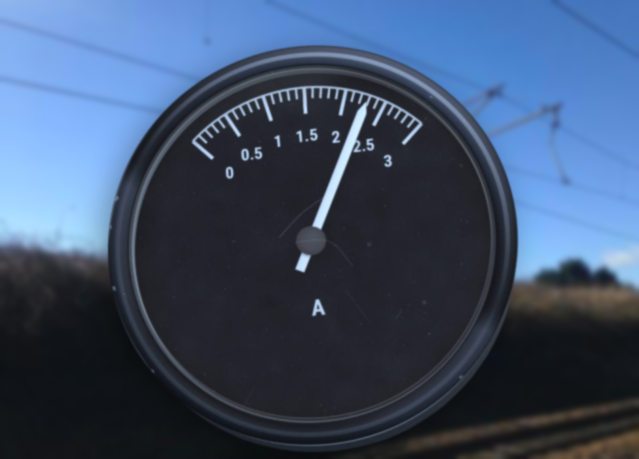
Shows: 2.3; A
